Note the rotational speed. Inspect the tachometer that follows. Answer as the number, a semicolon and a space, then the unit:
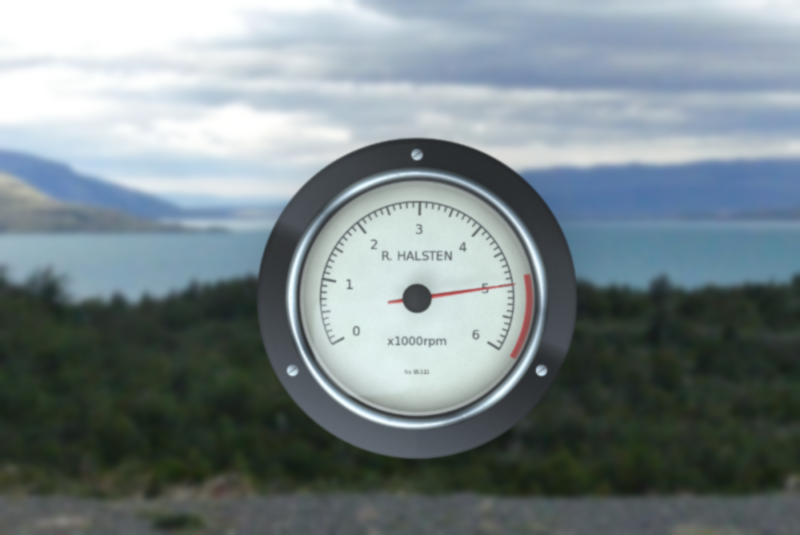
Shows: 5000; rpm
